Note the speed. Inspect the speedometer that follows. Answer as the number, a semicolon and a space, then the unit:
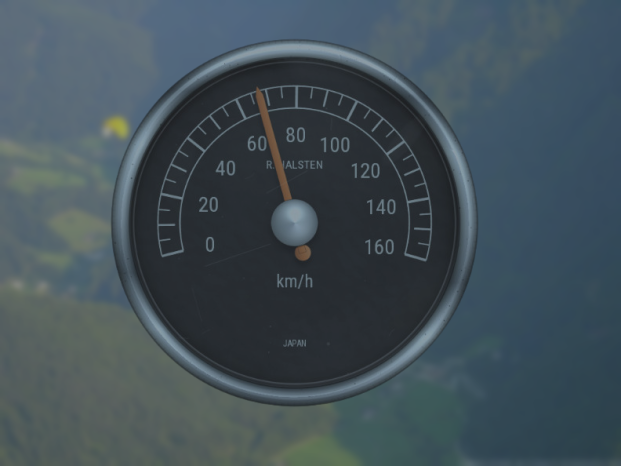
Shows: 67.5; km/h
